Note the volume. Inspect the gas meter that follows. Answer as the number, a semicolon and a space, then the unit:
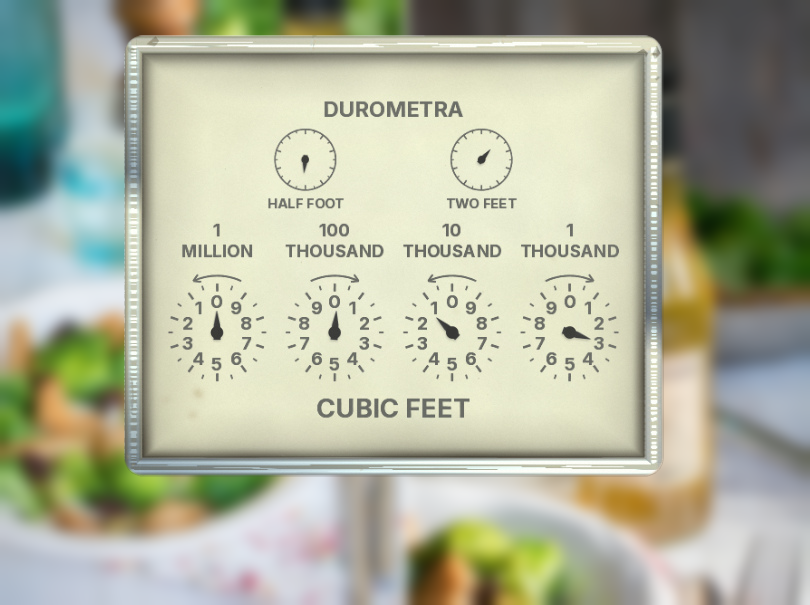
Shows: 1300; ft³
